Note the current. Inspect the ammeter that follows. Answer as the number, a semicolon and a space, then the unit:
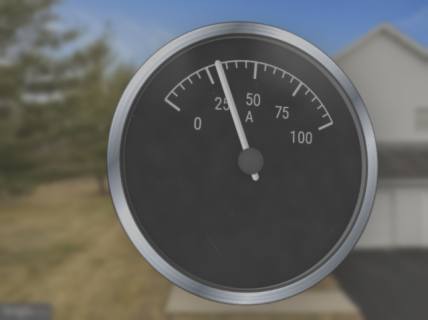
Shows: 30; A
